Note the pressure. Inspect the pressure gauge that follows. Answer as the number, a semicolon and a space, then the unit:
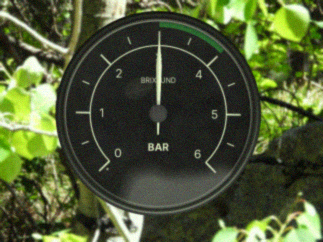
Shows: 3; bar
